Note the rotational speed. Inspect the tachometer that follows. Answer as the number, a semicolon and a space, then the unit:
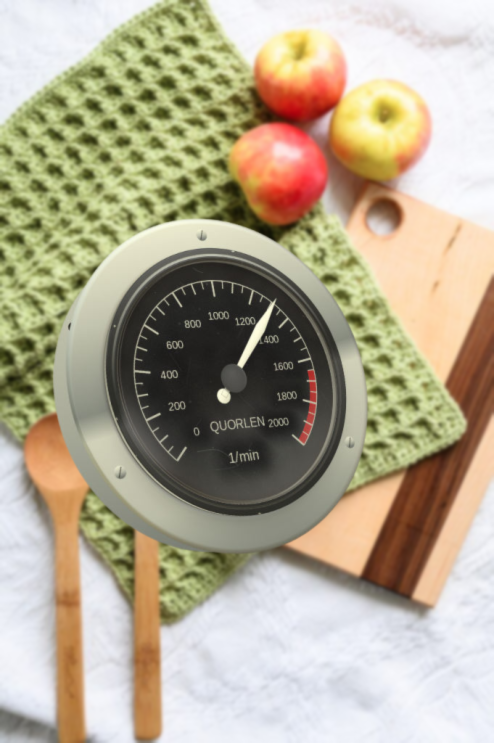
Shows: 1300; rpm
